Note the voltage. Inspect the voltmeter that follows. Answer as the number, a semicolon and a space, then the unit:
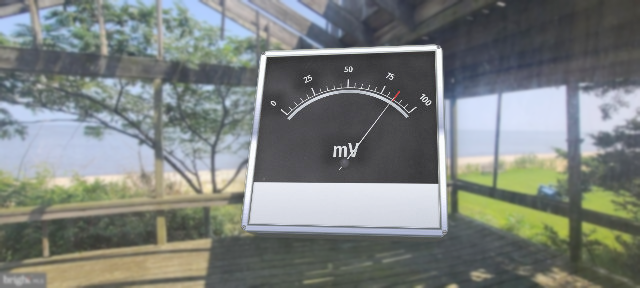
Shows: 85; mV
